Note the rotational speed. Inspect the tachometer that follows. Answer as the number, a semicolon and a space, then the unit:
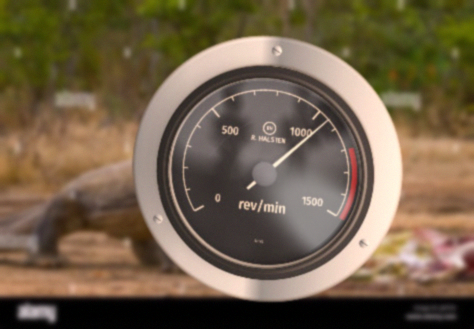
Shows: 1050; rpm
